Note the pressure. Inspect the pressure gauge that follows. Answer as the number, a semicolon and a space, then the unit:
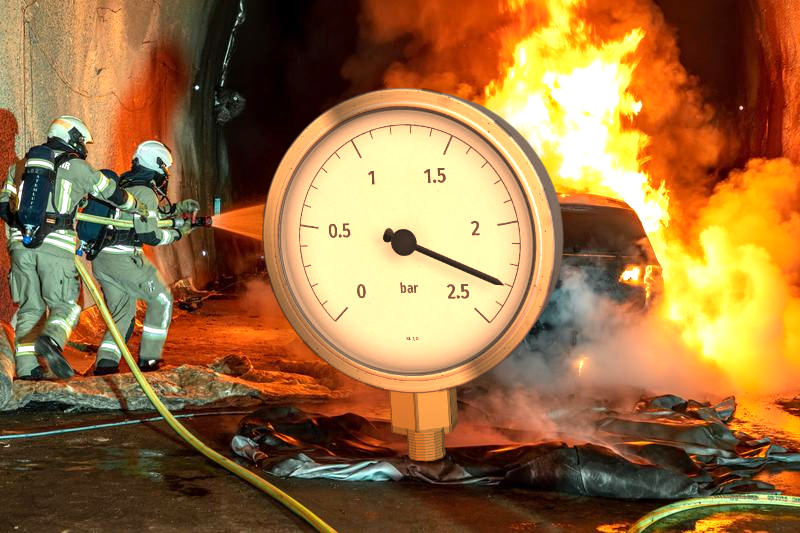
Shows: 2.3; bar
